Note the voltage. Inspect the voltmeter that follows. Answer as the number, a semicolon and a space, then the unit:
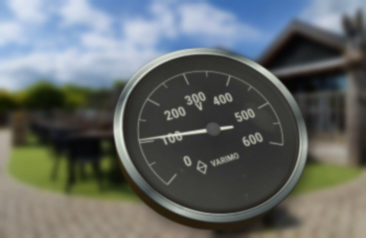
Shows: 100; V
